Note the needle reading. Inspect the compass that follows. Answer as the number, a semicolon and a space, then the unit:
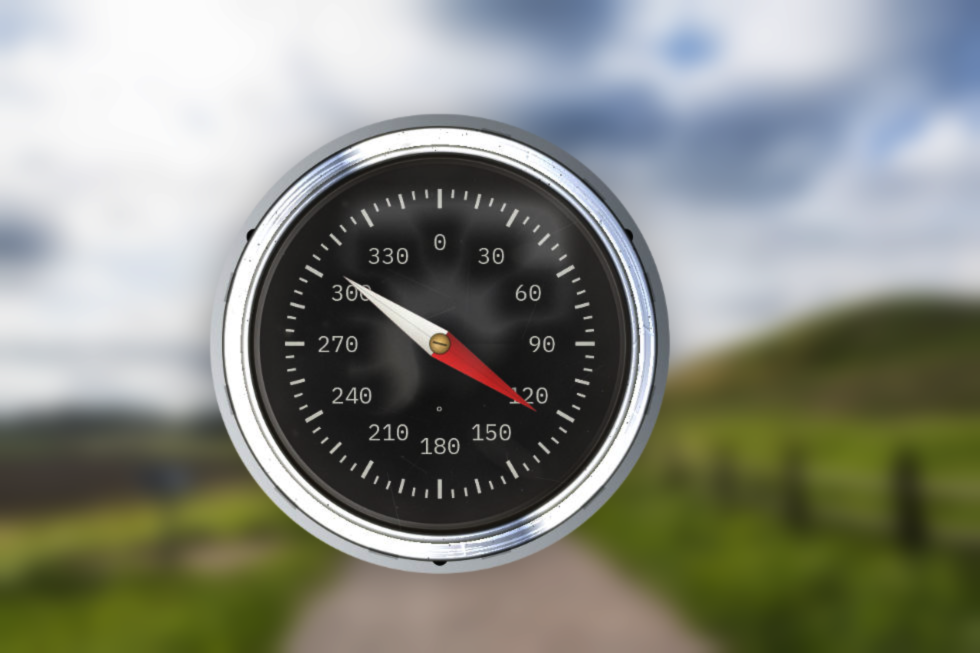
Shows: 125; °
